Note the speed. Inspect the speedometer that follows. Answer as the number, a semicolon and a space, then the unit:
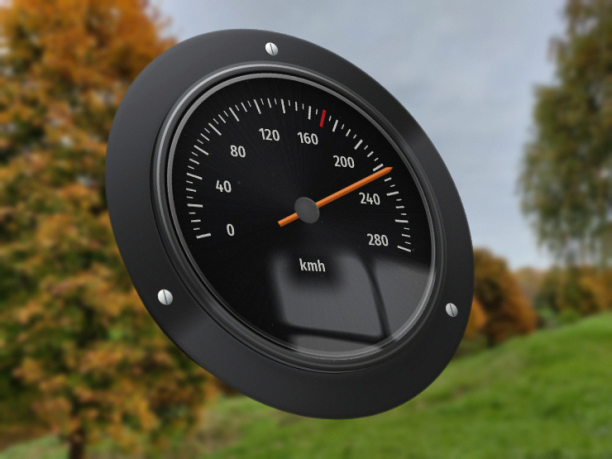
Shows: 225; km/h
